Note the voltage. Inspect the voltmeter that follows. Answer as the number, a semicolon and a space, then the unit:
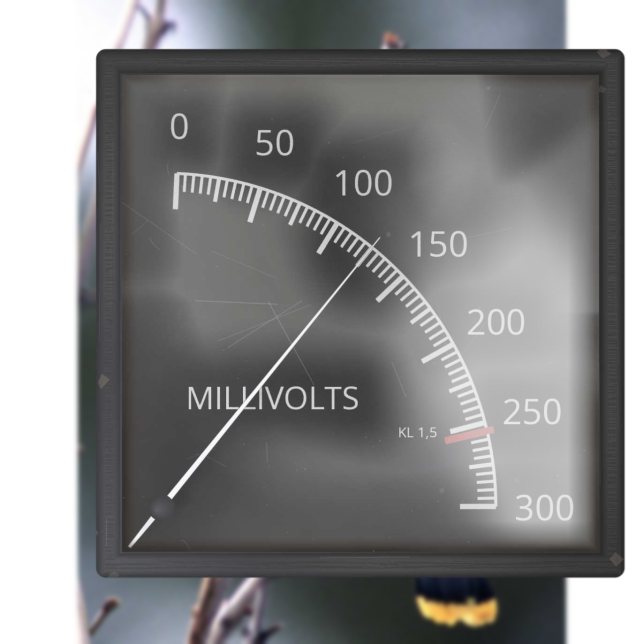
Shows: 125; mV
